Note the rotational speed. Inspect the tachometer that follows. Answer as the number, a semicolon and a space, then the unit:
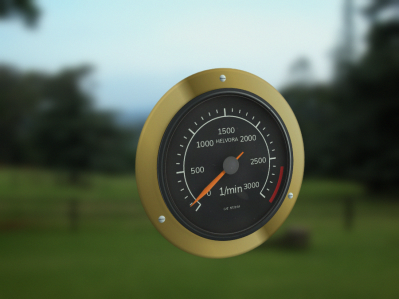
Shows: 100; rpm
